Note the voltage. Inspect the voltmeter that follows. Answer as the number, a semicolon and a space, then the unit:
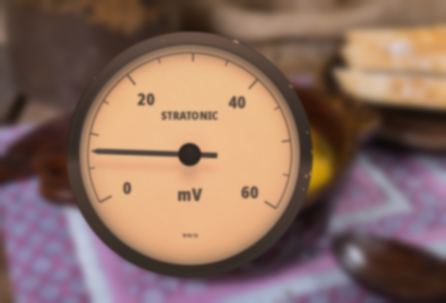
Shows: 7.5; mV
